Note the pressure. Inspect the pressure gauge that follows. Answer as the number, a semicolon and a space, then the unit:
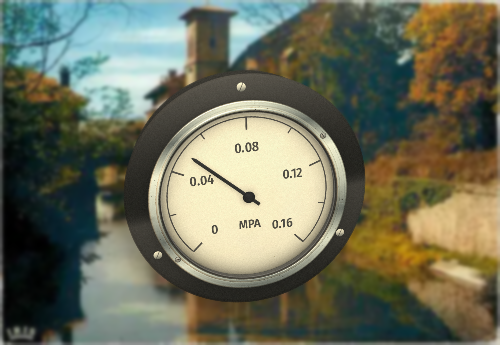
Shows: 0.05; MPa
